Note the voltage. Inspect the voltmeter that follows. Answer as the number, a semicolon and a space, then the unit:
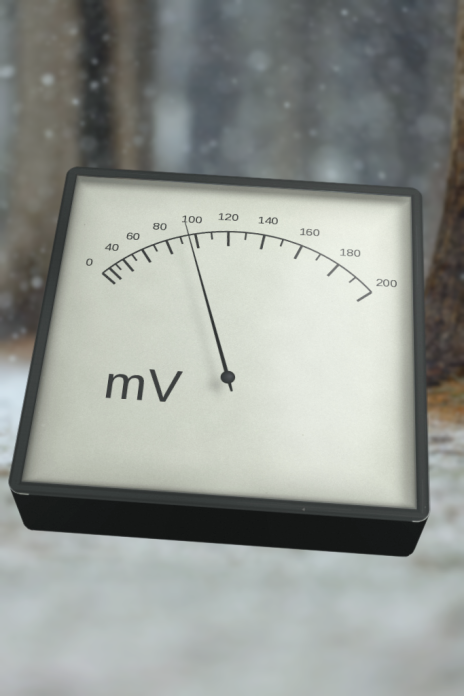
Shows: 95; mV
